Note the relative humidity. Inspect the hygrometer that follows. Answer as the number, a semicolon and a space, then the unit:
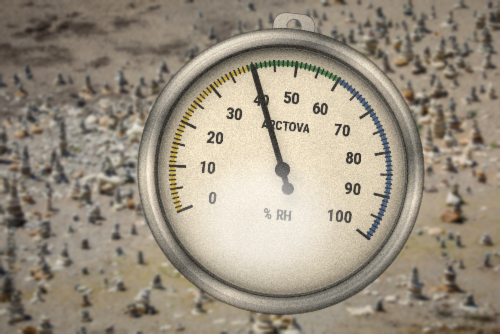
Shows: 40; %
